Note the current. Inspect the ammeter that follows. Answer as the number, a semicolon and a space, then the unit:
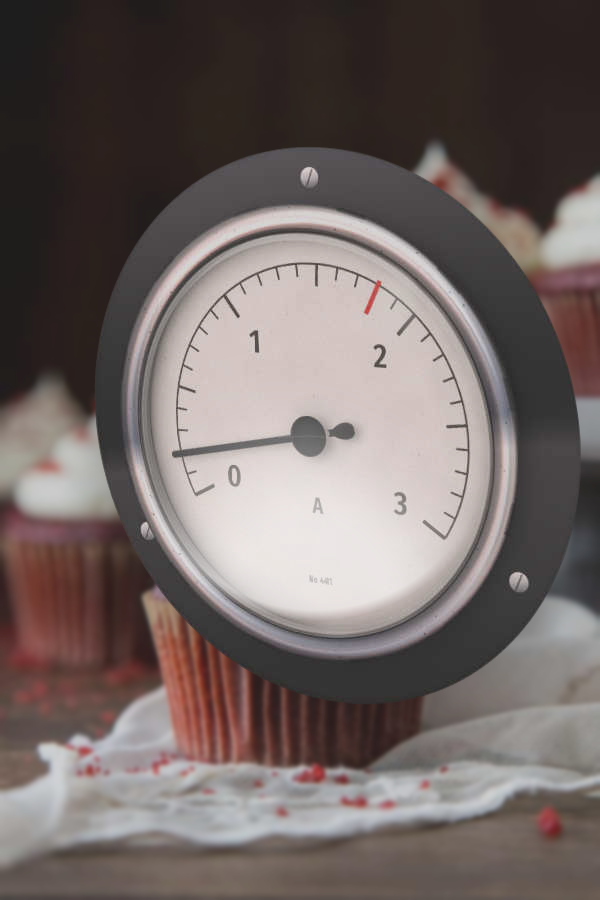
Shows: 0.2; A
